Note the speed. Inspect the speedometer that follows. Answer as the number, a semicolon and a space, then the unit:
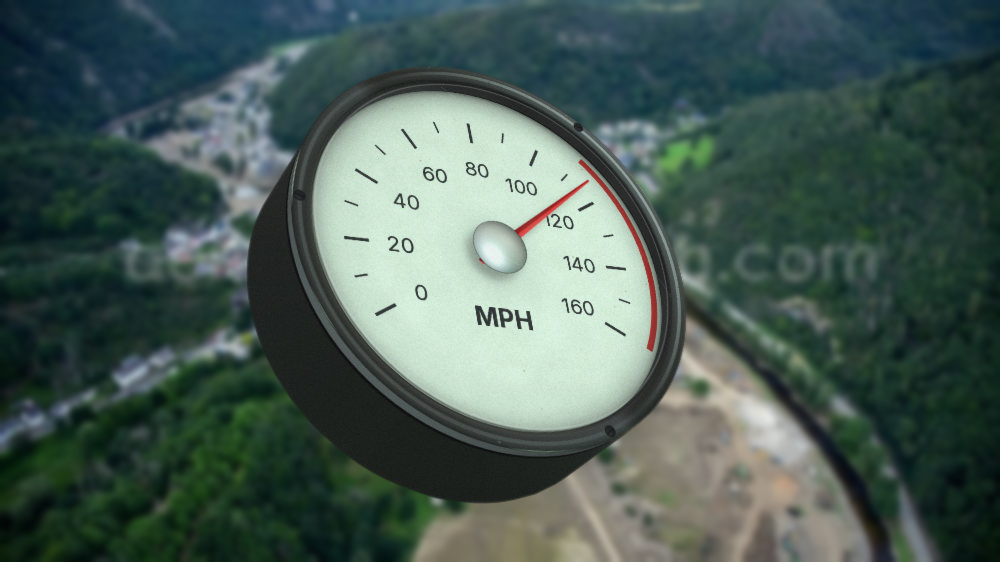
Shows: 115; mph
